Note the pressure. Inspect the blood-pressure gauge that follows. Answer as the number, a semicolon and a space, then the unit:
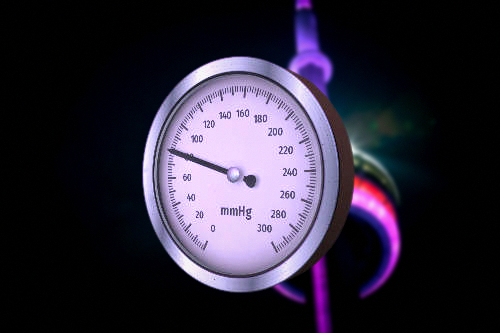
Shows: 80; mmHg
